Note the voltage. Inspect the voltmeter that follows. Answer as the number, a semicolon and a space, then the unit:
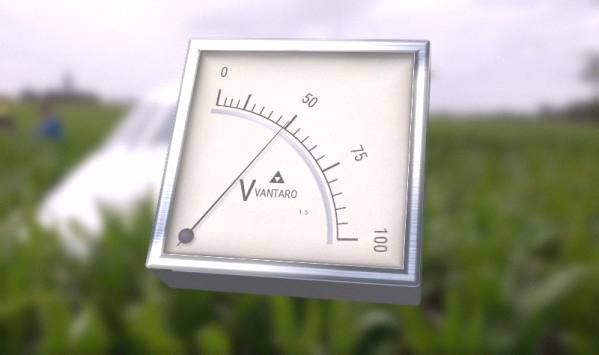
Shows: 50; V
